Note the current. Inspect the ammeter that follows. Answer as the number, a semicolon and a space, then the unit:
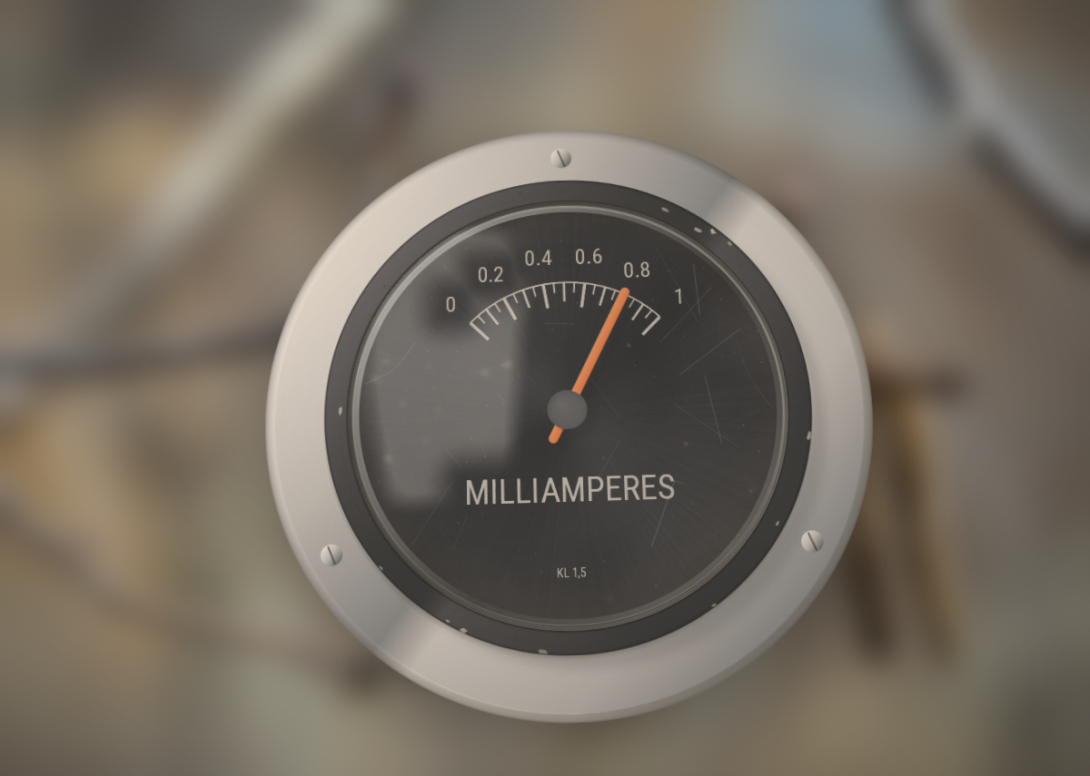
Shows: 0.8; mA
